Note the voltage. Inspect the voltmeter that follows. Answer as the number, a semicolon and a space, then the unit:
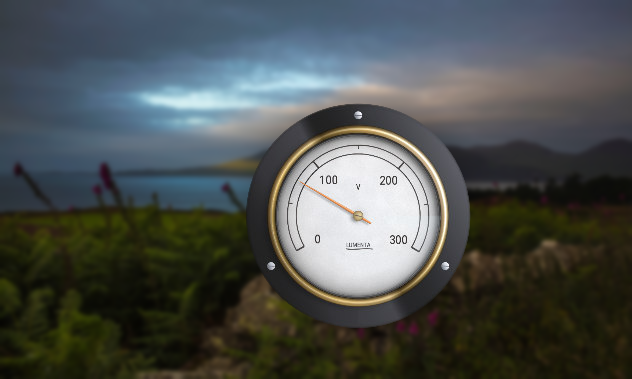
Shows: 75; V
